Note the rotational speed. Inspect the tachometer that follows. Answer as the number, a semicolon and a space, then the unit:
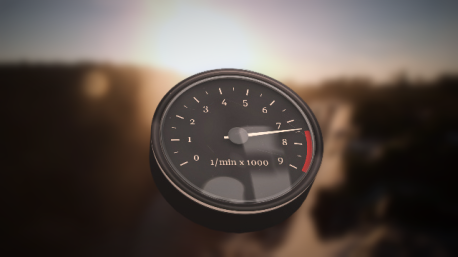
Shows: 7500; rpm
